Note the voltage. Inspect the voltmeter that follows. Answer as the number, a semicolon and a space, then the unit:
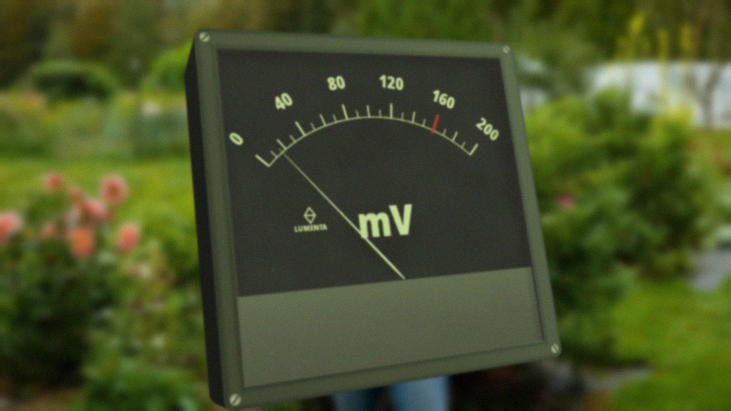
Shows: 15; mV
